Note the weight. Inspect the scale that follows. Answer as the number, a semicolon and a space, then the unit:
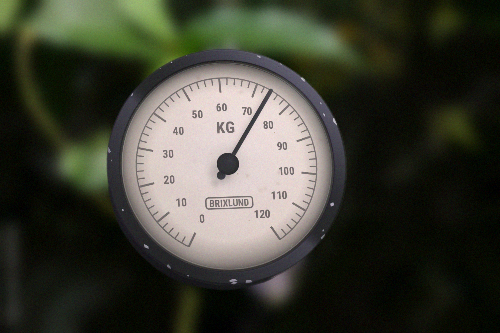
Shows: 74; kg
